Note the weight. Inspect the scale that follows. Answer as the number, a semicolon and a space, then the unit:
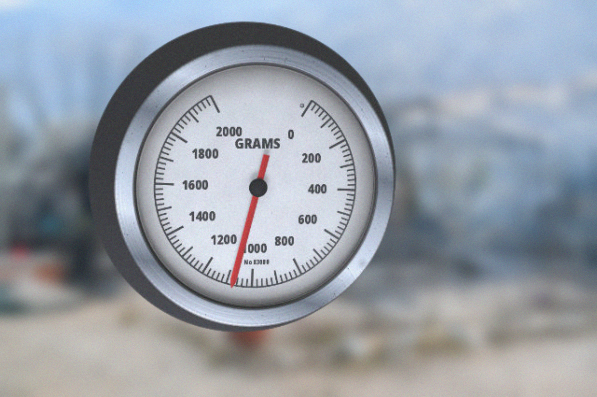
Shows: 1080; g
